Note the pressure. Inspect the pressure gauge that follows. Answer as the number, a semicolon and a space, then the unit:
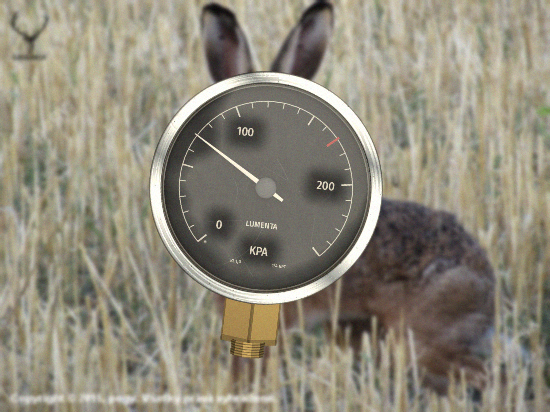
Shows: 70; kPa
